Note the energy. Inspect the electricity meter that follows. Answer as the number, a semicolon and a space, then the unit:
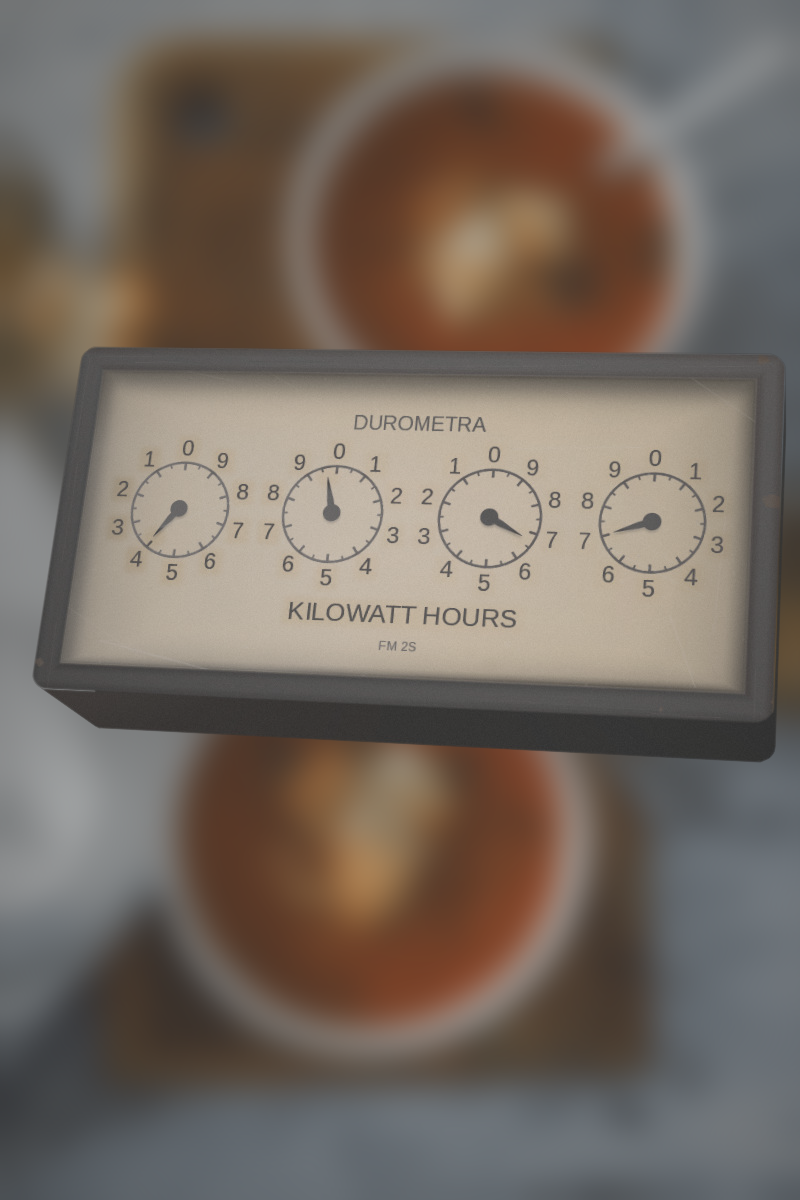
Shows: 3967; kWh
